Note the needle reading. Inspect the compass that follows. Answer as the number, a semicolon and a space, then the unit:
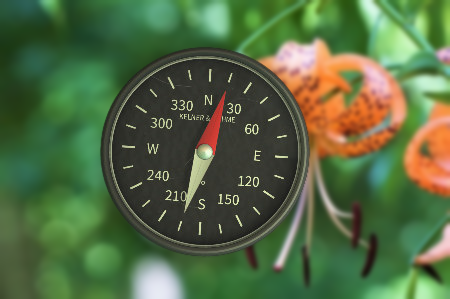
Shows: 15; °
